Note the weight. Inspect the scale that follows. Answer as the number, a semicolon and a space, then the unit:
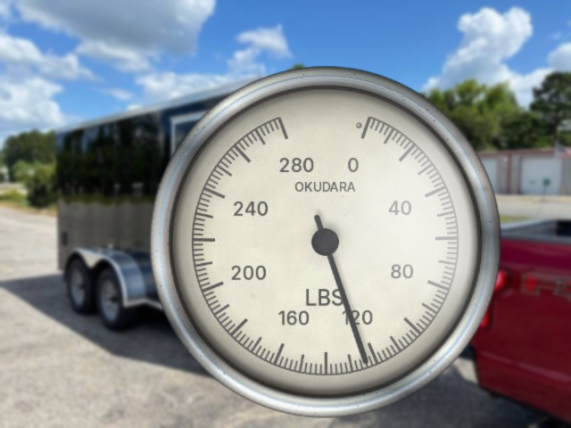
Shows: 124; lb
